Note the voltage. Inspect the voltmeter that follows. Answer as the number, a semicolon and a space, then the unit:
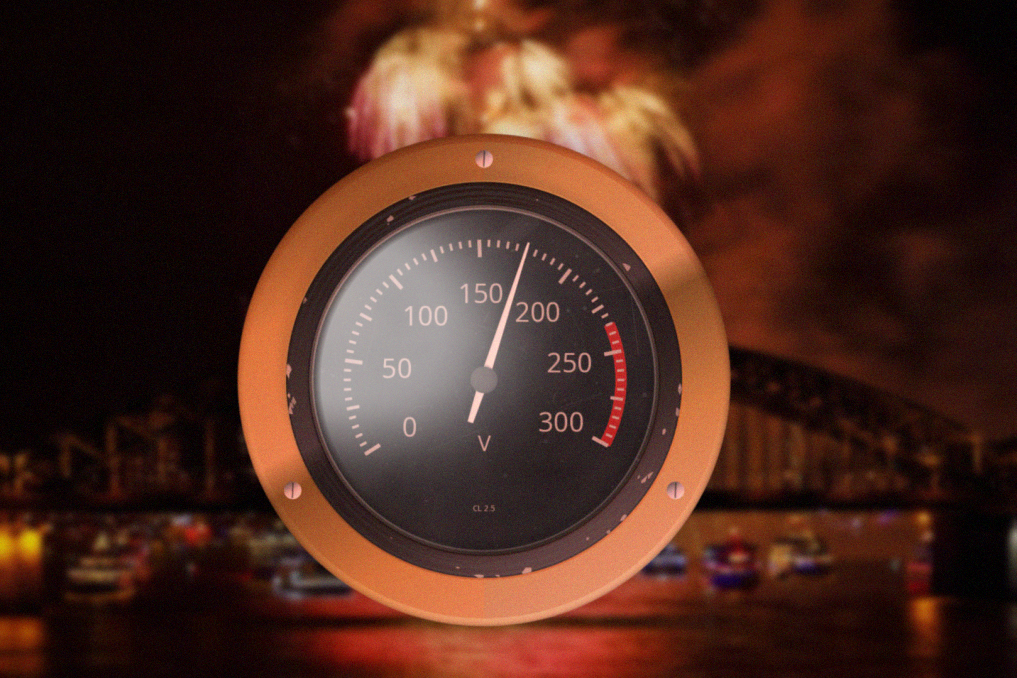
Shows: 175; V
